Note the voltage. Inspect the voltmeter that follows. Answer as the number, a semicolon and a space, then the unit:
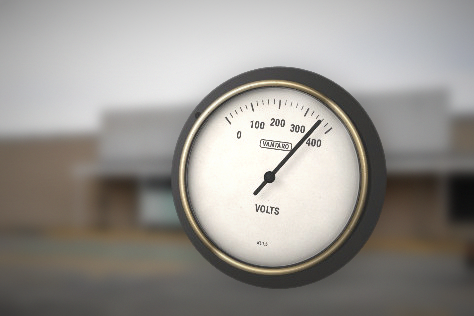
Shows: 360; V
